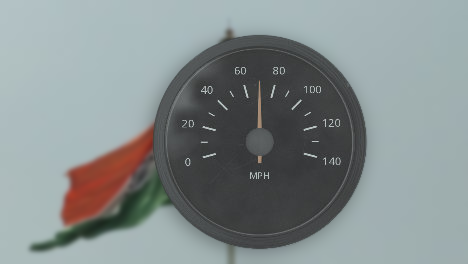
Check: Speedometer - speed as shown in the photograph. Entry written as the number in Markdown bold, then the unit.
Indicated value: **70** mph
